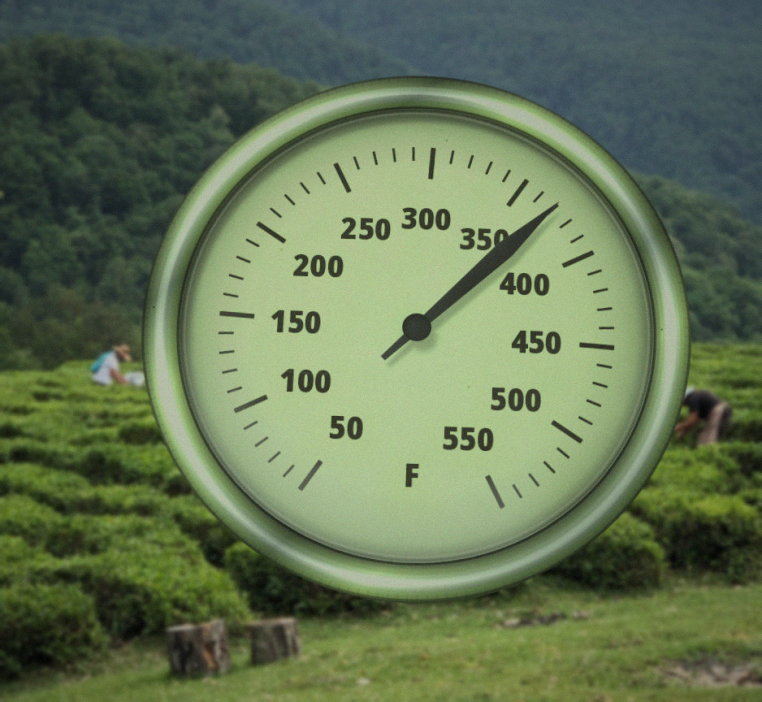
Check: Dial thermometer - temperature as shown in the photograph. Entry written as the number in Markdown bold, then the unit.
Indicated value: **370** °F
